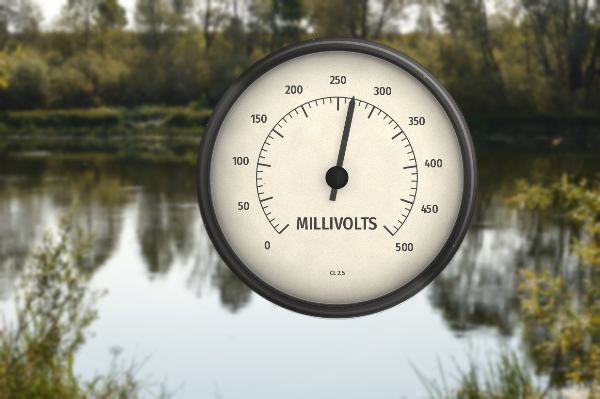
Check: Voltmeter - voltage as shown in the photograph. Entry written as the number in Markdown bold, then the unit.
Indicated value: **270** mV
